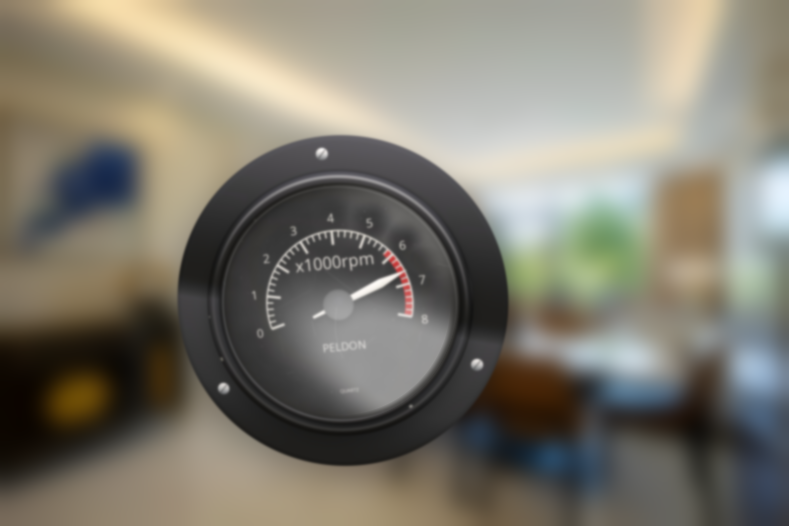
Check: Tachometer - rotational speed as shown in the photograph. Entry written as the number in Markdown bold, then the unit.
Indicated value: **6600** rpm
